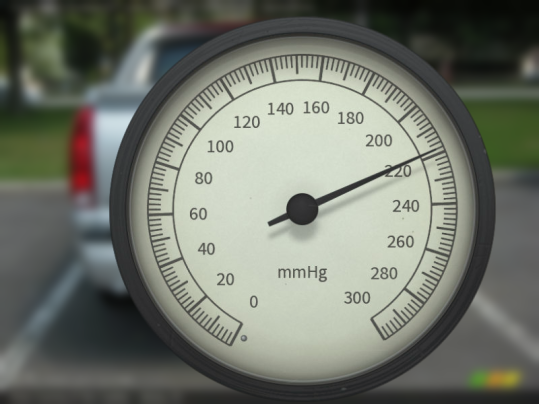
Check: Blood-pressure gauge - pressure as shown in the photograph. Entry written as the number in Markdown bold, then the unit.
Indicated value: **218** mmHg
